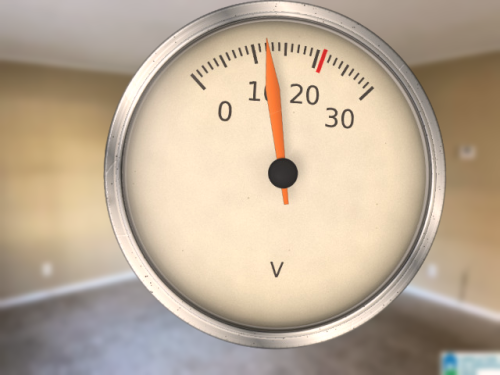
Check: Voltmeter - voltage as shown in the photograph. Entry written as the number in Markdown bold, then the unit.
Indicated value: **12** V
